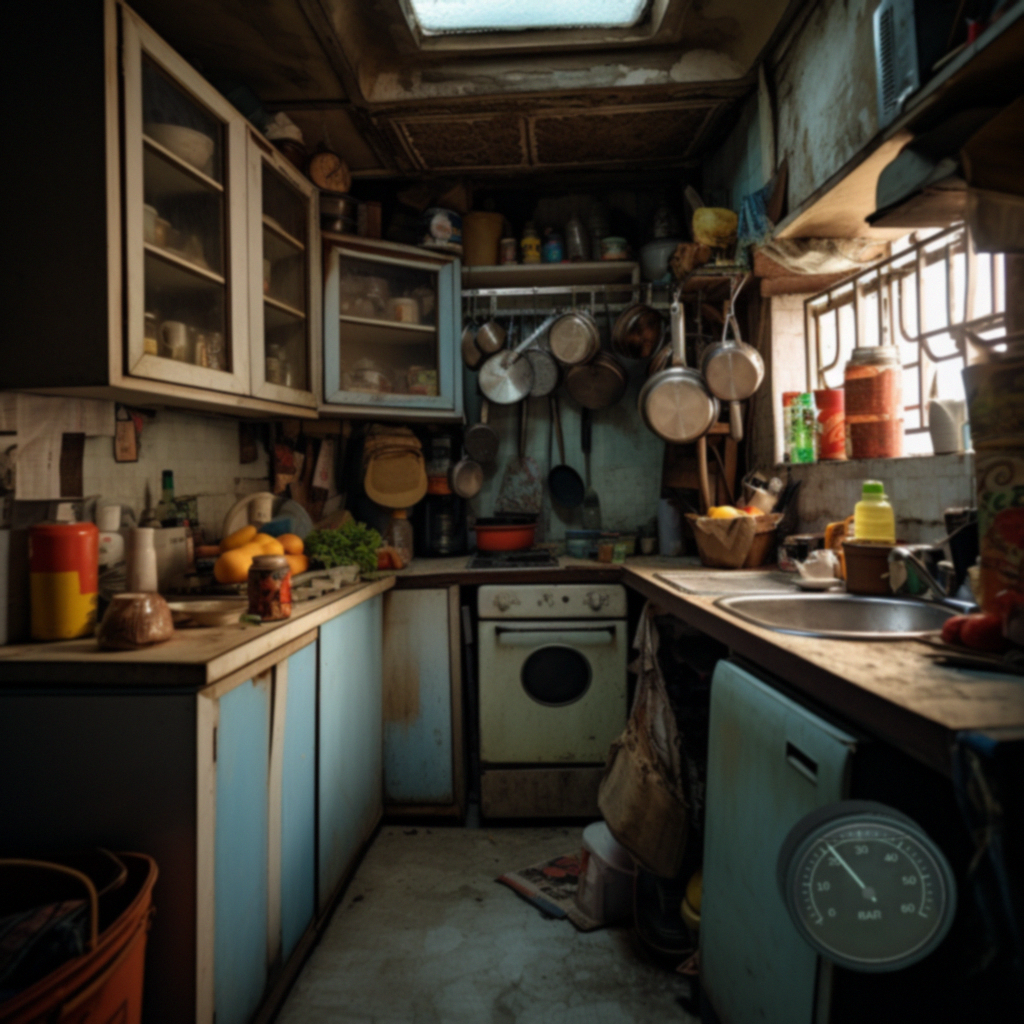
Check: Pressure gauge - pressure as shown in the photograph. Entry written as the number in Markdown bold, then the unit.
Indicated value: **22** bar
